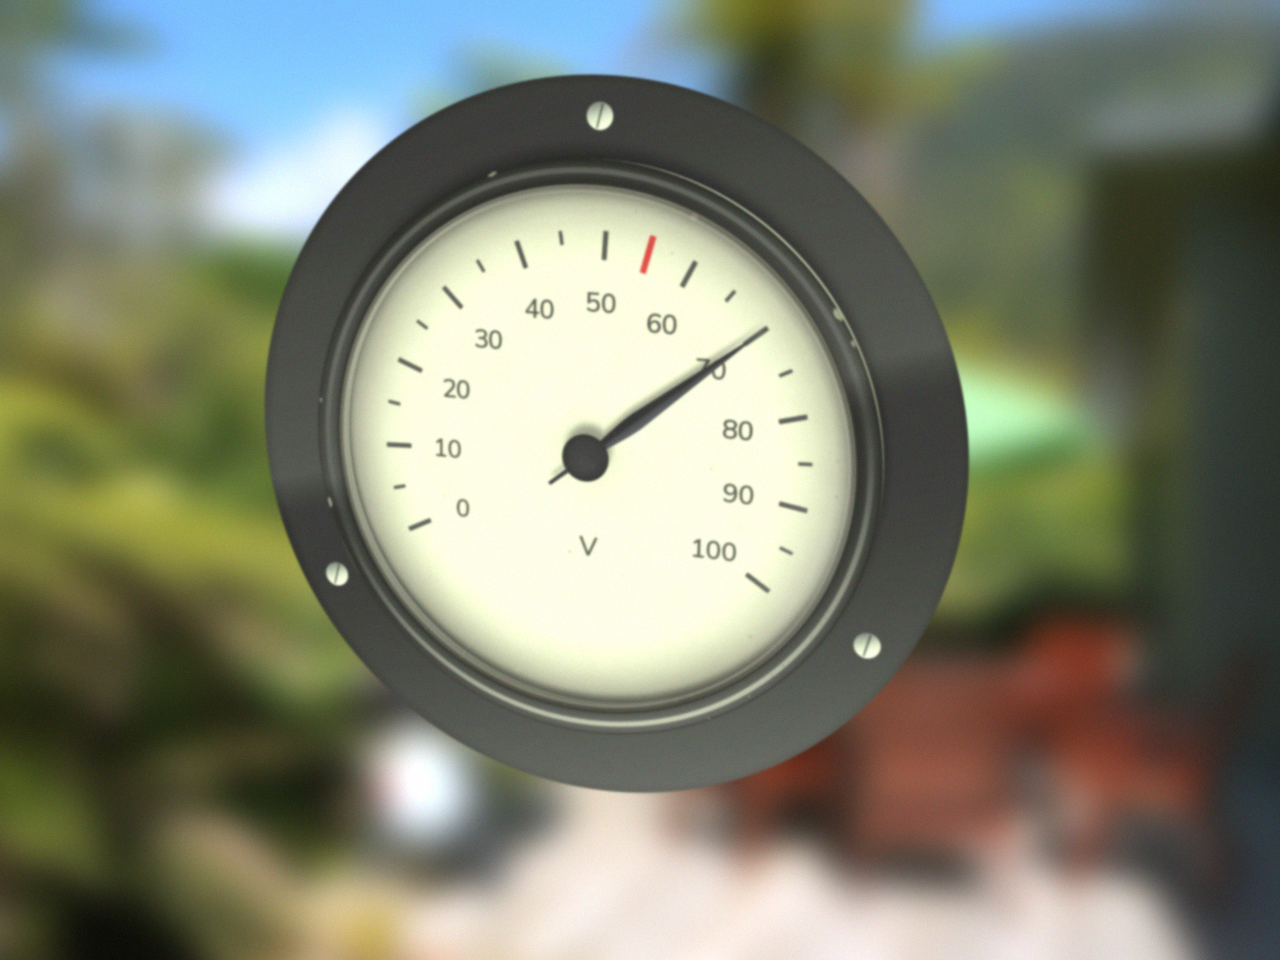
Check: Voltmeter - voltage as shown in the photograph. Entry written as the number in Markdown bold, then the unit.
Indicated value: **70** V
